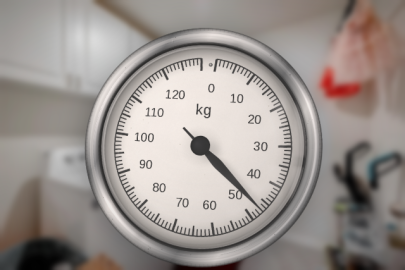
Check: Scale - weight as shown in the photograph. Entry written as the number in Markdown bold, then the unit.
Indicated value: **47** kg
